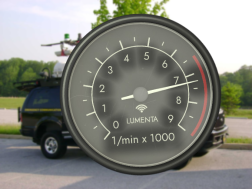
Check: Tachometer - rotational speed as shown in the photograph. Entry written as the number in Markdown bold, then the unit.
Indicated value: **7250** rpm
